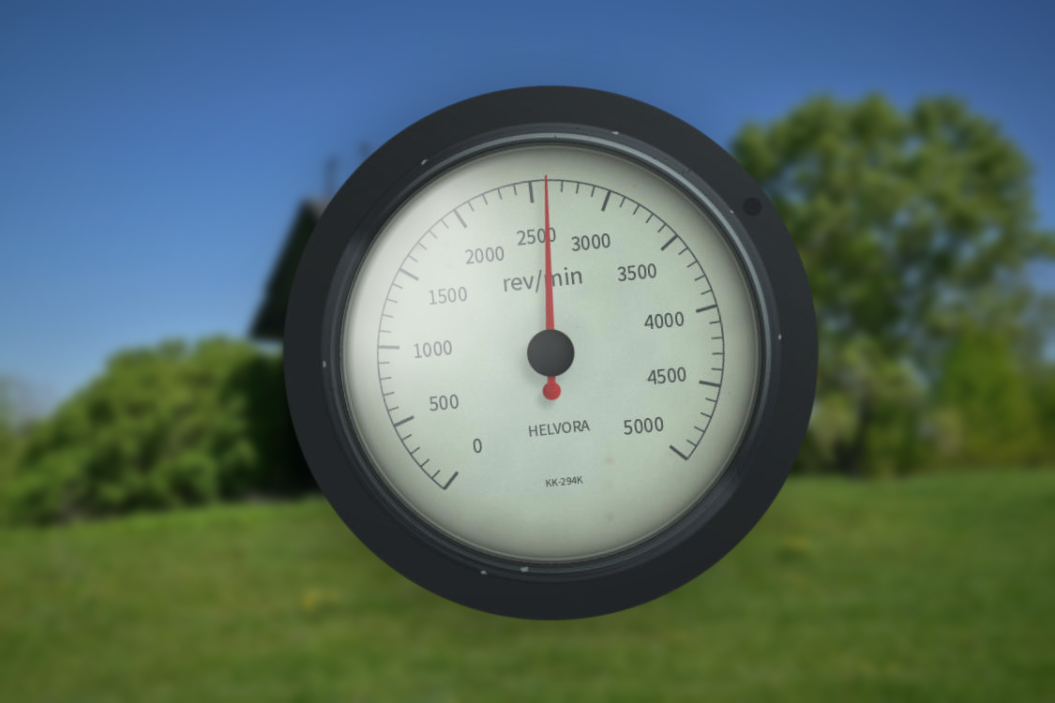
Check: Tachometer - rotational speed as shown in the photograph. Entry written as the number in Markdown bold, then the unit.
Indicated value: **2600** rpm
